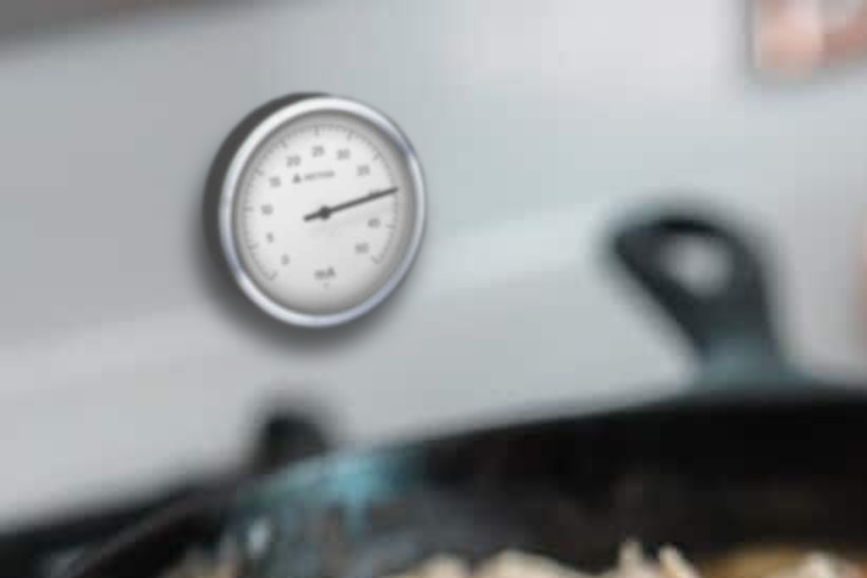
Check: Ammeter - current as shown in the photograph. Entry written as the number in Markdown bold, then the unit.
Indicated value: **40** mA
